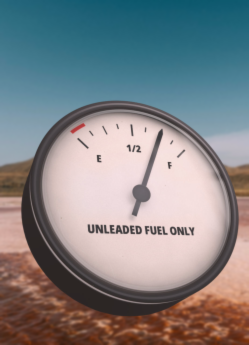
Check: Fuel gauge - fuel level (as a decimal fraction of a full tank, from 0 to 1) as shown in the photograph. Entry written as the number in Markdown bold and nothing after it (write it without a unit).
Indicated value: **0.75**
